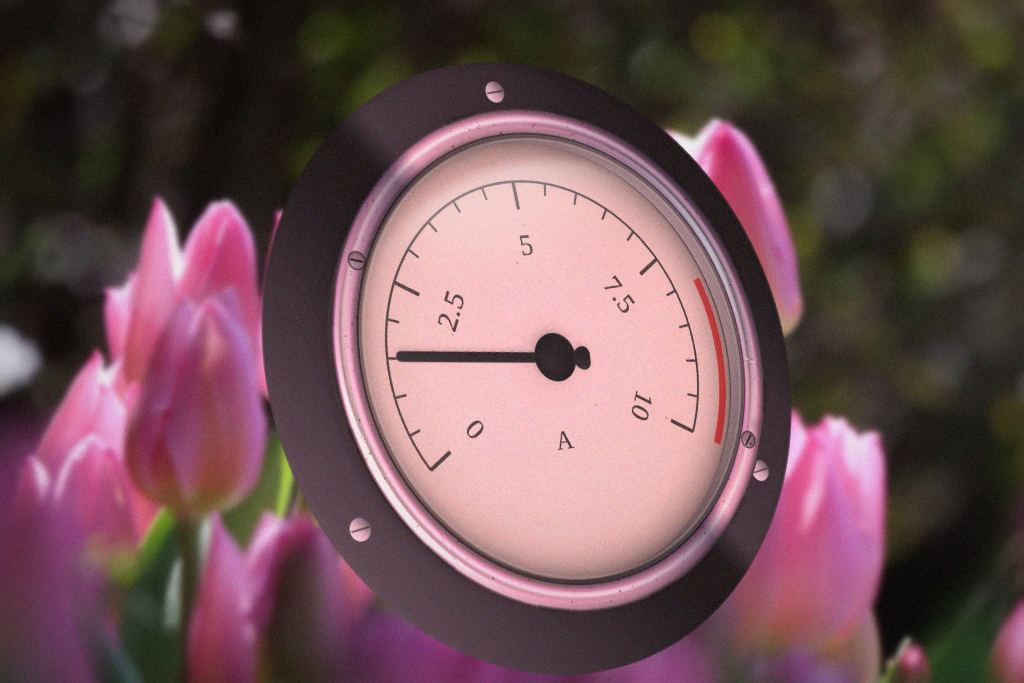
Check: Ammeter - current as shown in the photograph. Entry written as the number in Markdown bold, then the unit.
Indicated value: **1.5** A
